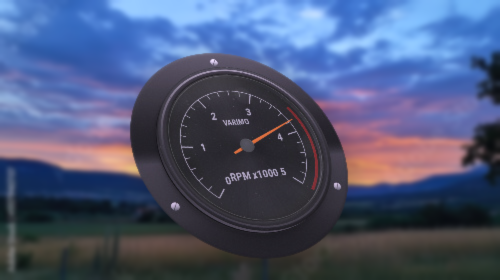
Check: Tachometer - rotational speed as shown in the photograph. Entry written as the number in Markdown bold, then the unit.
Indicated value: **3800** rpm
